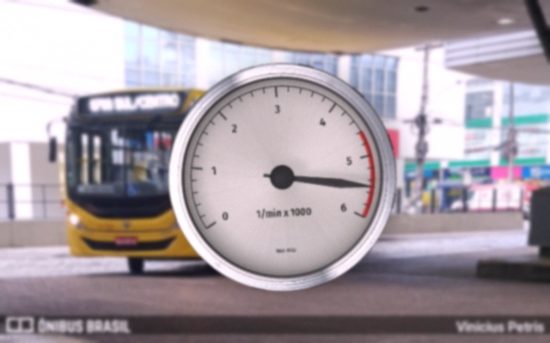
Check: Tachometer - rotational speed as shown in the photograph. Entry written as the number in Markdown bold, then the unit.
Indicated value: **5500** rpm
